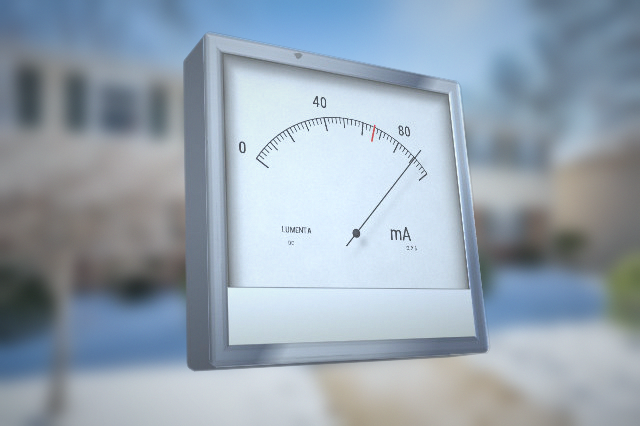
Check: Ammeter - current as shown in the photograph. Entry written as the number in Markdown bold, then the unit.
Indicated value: **90** mA
